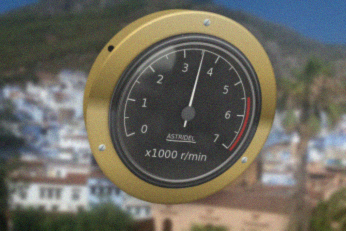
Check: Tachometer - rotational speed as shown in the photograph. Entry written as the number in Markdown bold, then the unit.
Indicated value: **3500** rpm
